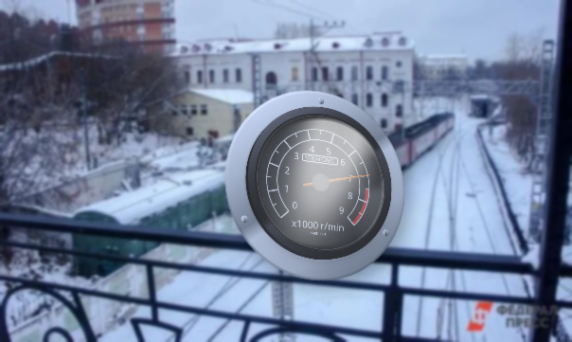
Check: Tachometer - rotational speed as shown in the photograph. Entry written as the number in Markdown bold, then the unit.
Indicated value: **7000** rpm
